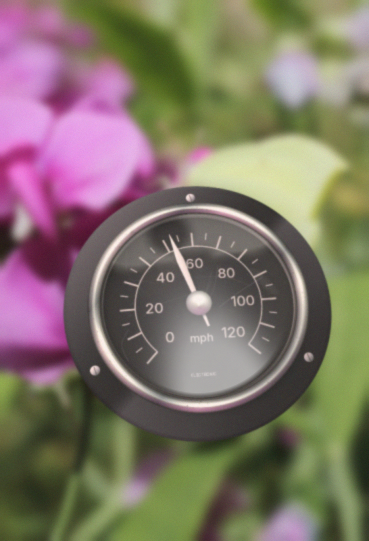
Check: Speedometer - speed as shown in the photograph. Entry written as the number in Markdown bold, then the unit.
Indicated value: **52.5** mph
